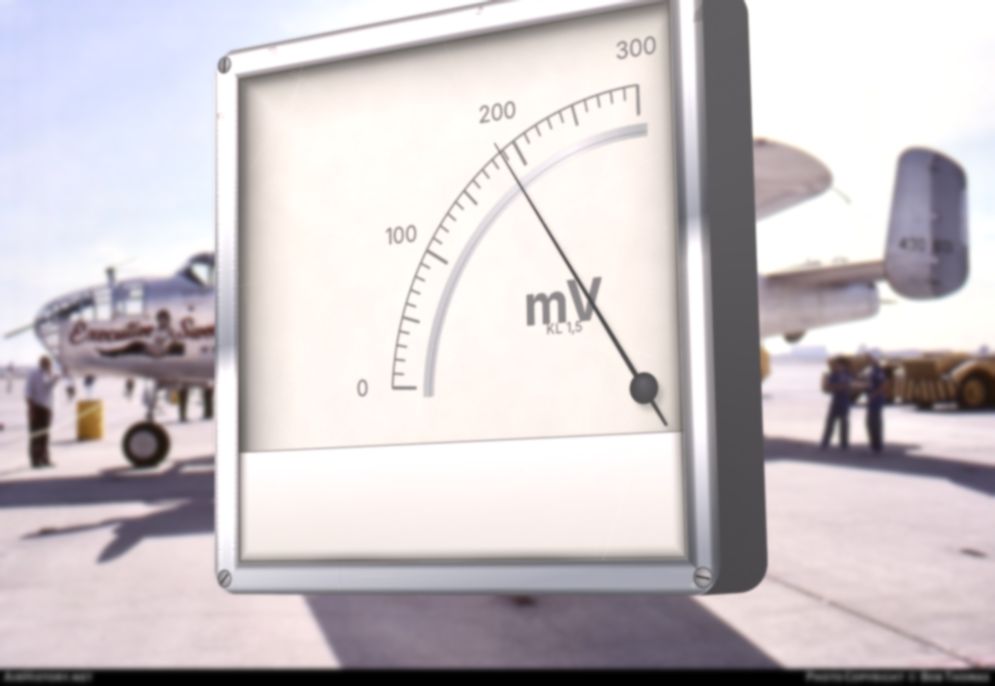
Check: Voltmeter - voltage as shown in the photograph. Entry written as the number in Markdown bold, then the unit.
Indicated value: **190** mV
